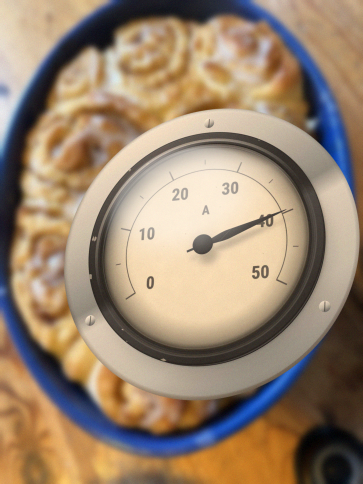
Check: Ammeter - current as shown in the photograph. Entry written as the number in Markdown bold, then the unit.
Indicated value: **40** A
